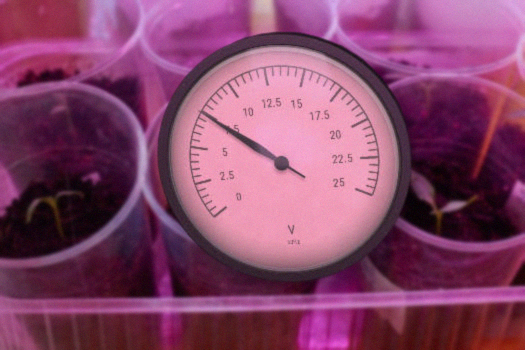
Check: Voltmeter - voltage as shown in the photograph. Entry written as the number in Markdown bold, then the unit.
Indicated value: **7.5** V
